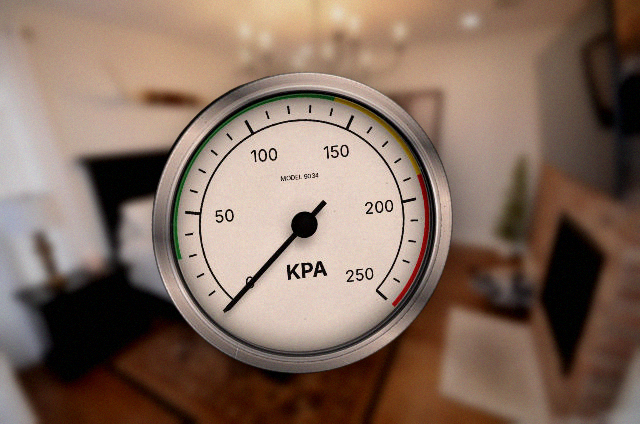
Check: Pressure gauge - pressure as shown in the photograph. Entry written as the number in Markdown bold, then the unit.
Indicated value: **0** kPa
